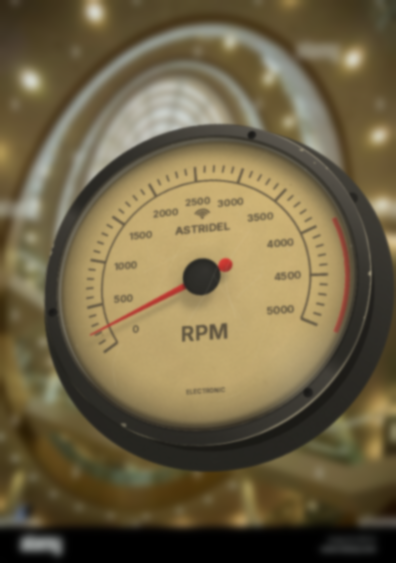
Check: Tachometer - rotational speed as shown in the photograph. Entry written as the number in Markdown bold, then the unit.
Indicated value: **200** rpm
